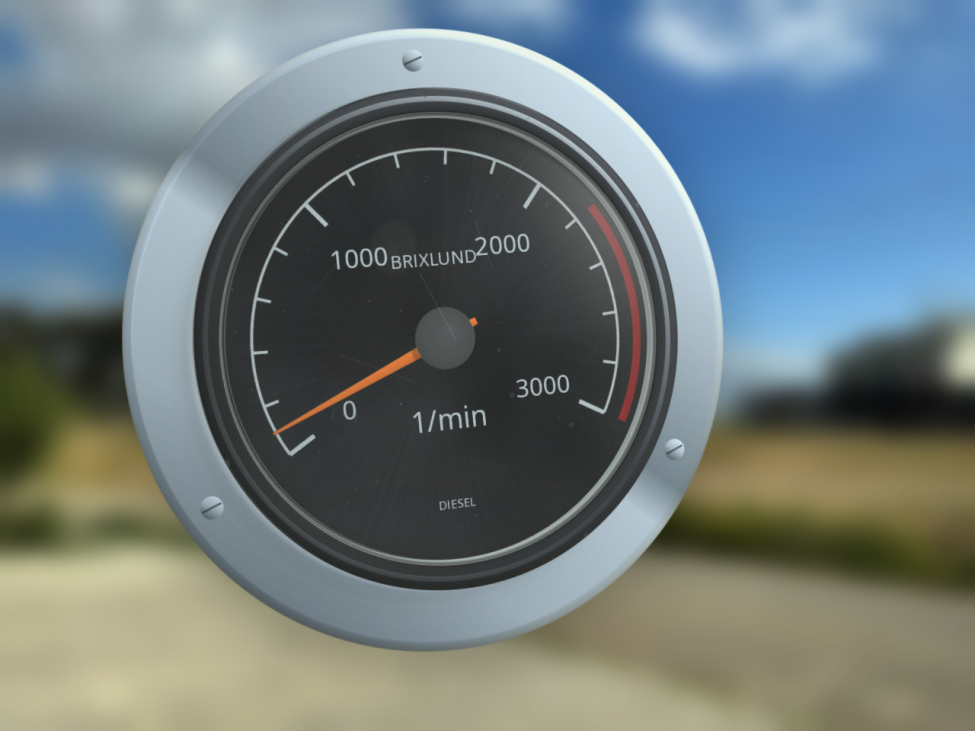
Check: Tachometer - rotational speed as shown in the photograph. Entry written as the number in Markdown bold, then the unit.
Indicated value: **100** rpm
